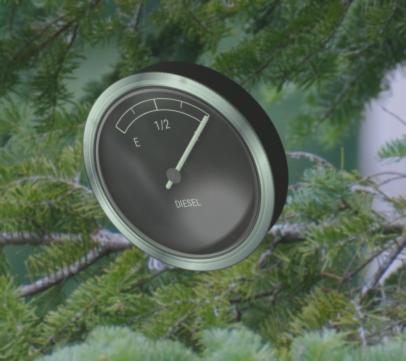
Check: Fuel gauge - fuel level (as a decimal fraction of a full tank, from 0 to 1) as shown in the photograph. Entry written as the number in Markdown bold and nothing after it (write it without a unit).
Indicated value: **1**
